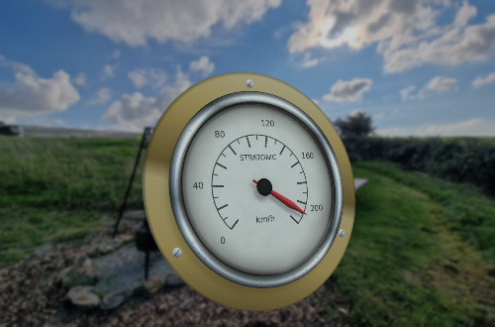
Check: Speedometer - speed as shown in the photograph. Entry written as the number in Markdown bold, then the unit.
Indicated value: **210** km/h
